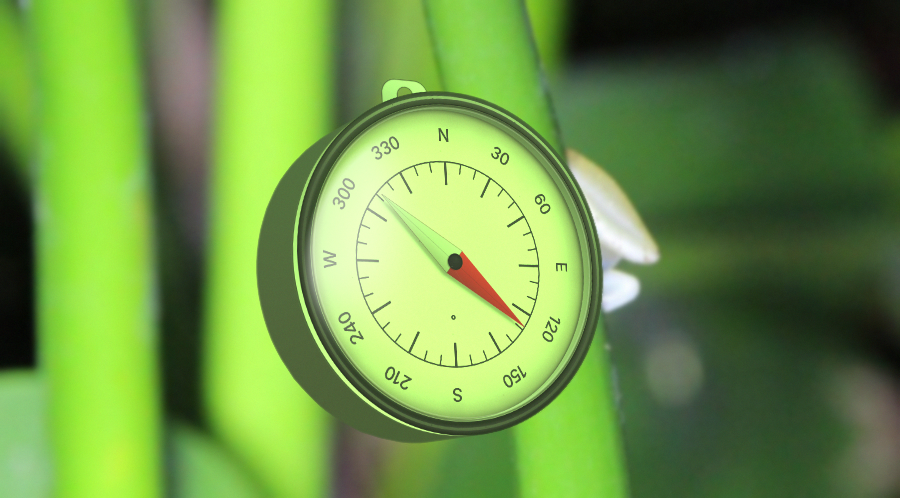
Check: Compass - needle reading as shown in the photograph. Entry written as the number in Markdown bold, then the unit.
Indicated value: **130** °
